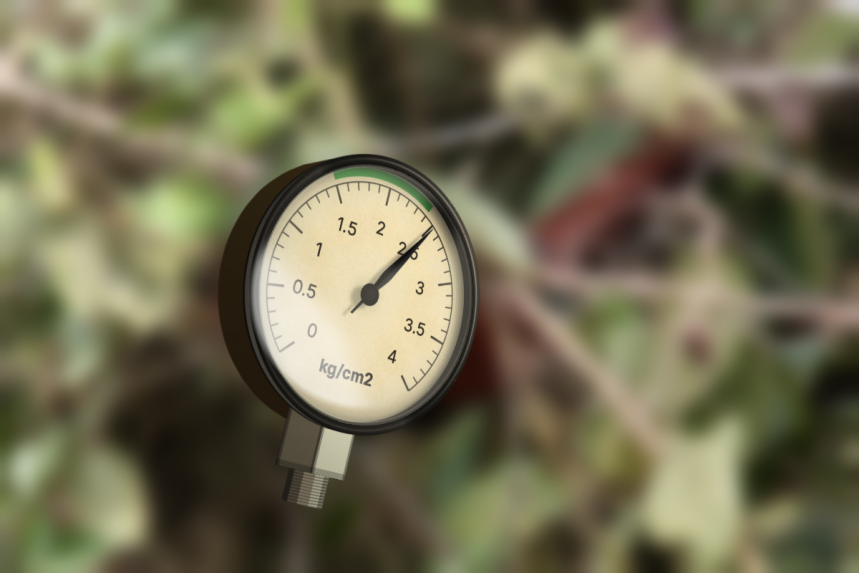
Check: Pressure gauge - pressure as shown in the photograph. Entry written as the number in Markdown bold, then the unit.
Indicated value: **2.5** kg/cm²
